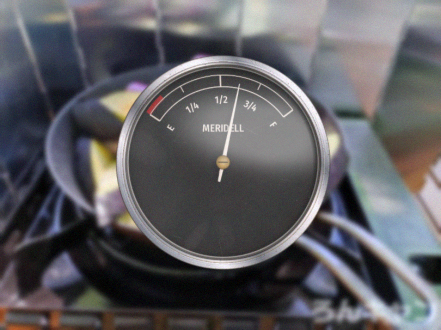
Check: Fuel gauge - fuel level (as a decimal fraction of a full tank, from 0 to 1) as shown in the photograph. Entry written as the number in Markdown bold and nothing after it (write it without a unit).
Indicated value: **0.625**
